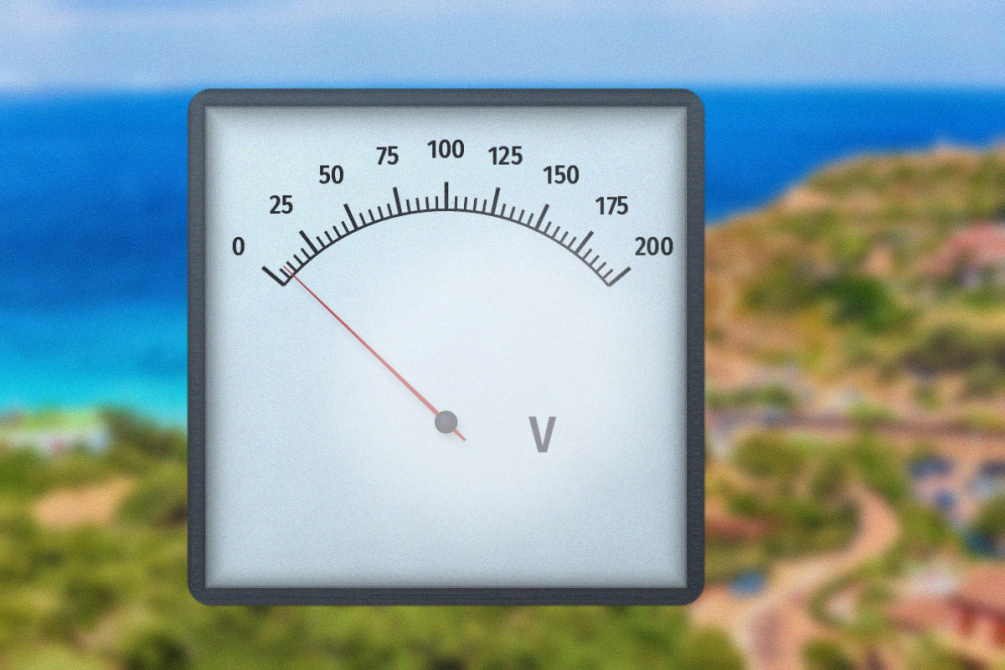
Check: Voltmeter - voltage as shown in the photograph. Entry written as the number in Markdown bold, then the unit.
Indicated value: **7.5** V
